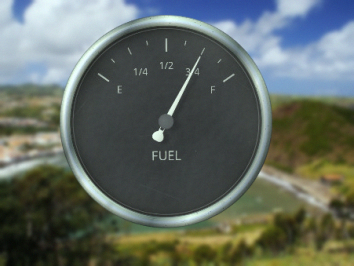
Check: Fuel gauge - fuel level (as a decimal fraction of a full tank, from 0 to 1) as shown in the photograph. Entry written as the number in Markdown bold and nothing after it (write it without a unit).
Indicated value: **0.75**
